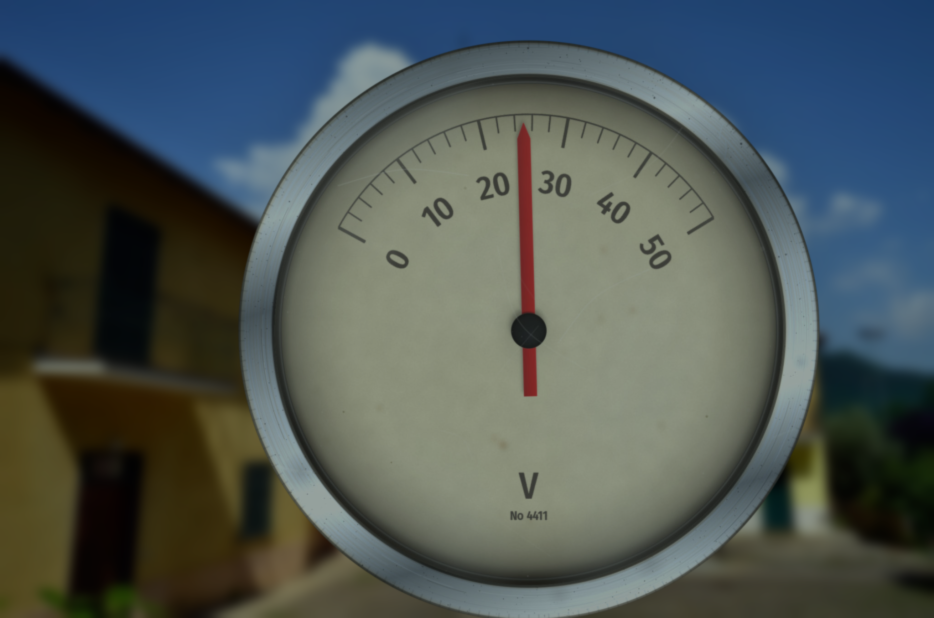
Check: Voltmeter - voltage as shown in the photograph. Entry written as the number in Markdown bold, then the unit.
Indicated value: **25** V
